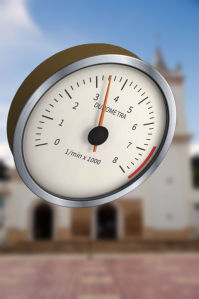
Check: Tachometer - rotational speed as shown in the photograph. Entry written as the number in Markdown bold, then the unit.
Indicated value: **3400** rpm
